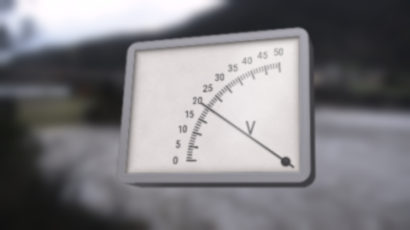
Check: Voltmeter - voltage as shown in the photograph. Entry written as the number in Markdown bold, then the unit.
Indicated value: **20** V
